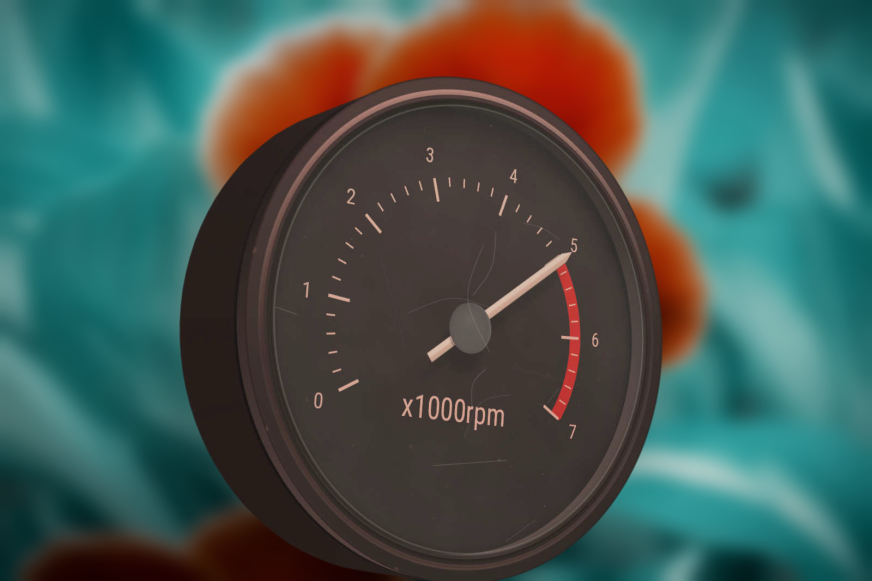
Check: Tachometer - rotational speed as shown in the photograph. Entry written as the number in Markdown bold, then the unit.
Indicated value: **5000** rpm
